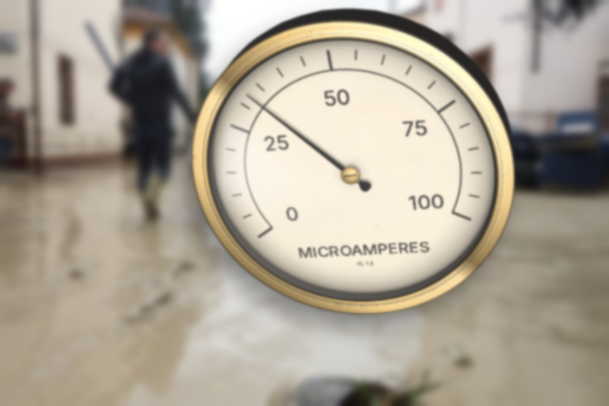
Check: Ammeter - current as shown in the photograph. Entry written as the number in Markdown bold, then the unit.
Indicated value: **32.5** µA
